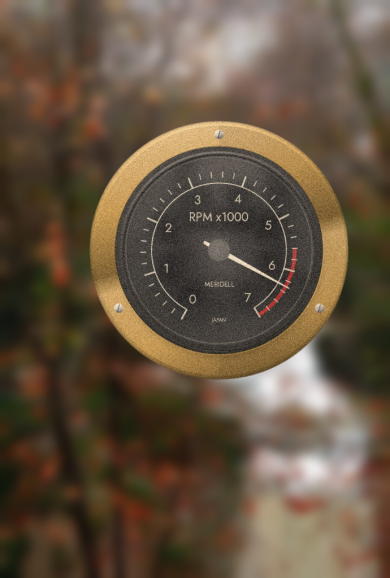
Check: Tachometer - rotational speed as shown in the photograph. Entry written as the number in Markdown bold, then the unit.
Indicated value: **6300** rpm
